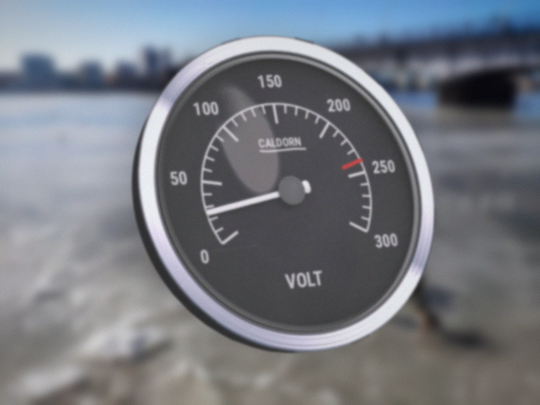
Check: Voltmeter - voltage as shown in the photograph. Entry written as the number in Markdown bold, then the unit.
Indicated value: **25** V
